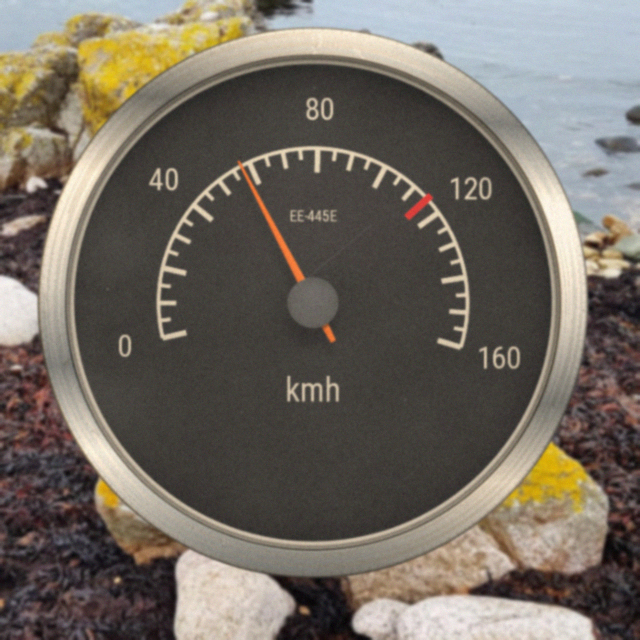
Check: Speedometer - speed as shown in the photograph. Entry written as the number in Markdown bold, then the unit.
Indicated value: **57.5** km/h
